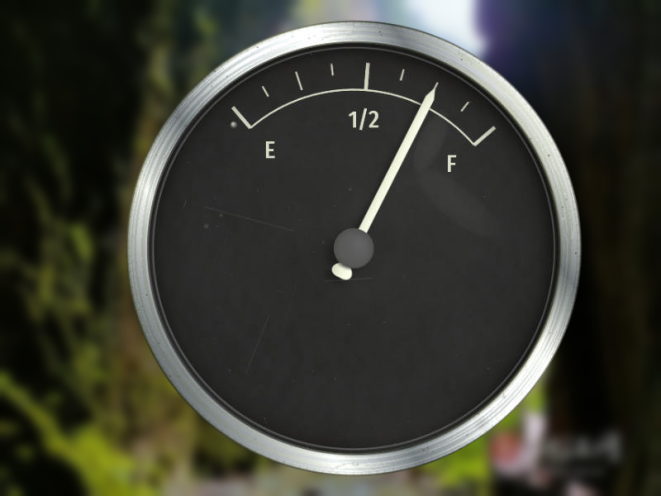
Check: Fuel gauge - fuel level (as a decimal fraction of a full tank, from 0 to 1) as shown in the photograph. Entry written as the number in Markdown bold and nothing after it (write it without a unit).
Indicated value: **0.75**
